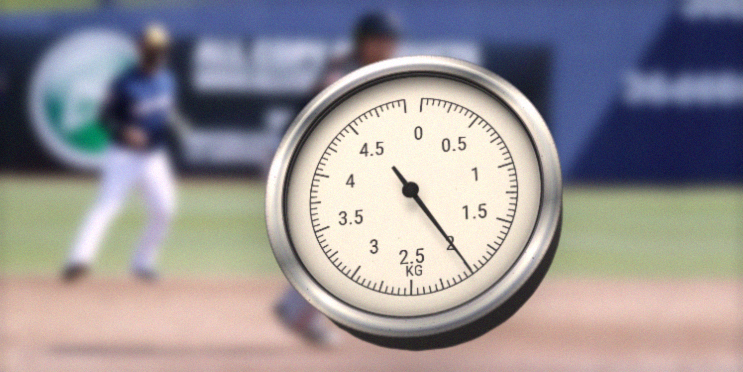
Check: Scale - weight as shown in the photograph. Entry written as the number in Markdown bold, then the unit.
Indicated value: **2** kg
